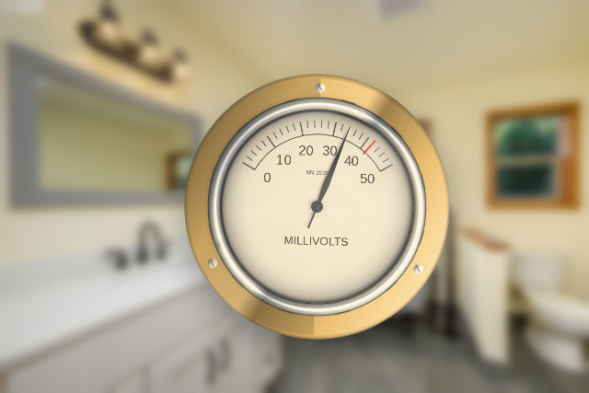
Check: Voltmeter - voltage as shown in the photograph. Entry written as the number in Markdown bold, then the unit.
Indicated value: **34** mV
